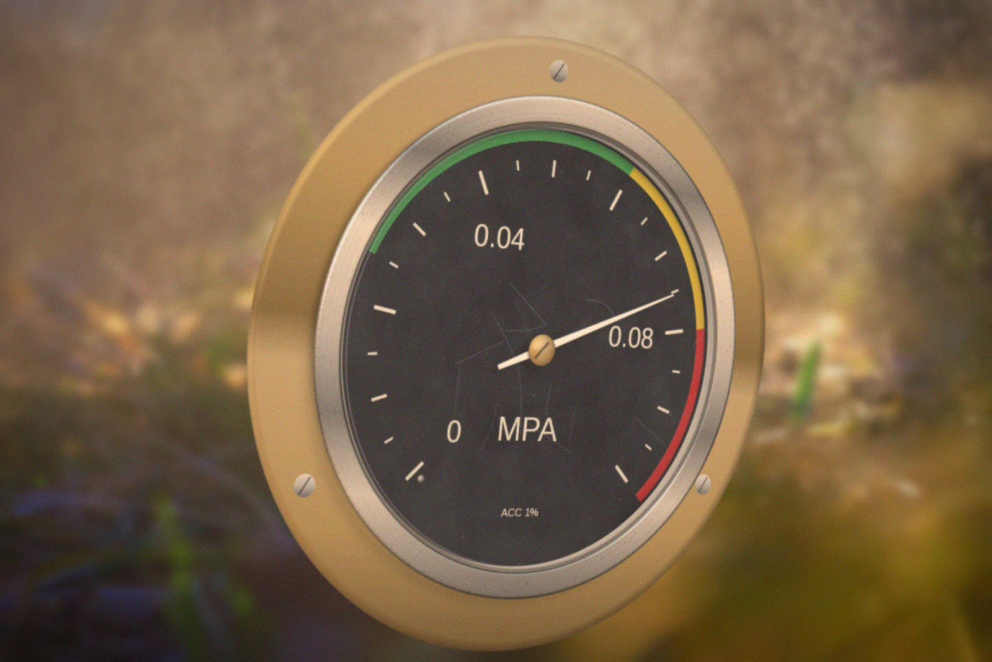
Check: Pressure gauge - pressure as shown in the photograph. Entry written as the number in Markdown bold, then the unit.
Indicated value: **0.075** MPa
